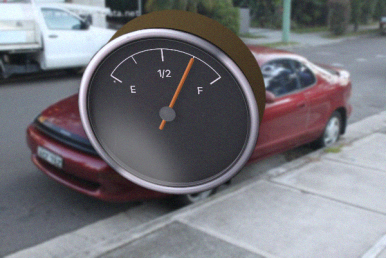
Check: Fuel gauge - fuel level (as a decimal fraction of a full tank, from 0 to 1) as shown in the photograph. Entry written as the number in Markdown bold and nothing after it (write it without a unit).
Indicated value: **0.75**
